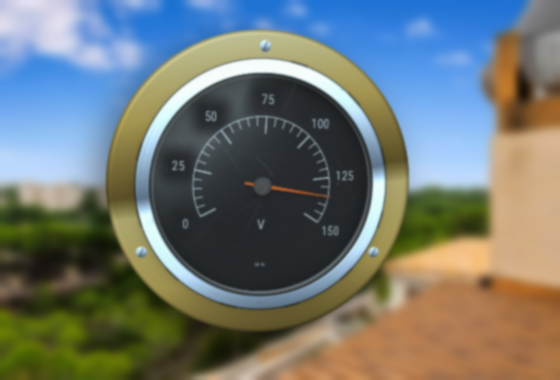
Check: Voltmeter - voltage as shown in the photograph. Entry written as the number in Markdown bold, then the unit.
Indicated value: **135** V
